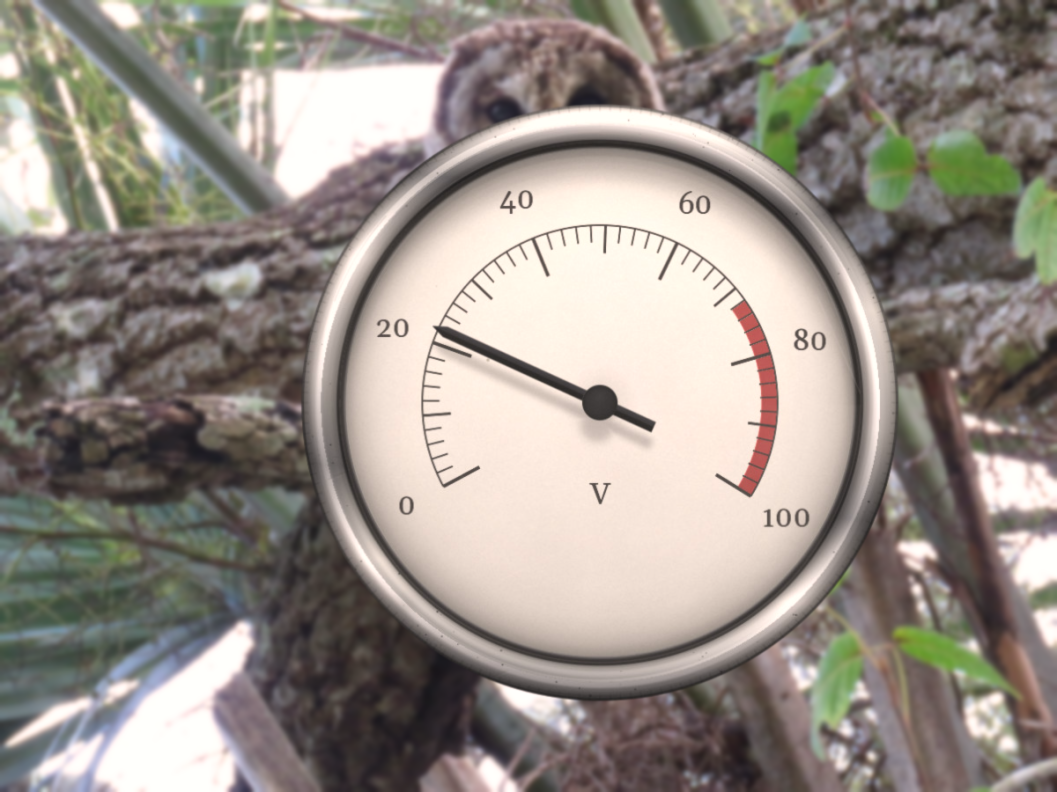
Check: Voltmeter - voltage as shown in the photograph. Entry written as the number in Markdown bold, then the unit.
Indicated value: **22** V
